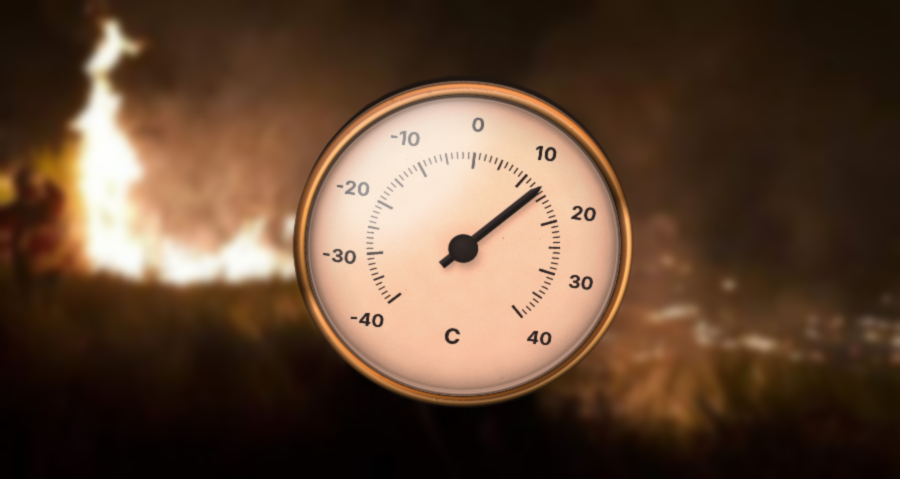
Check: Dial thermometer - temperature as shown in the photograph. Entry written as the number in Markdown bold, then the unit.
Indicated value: **13** °C
